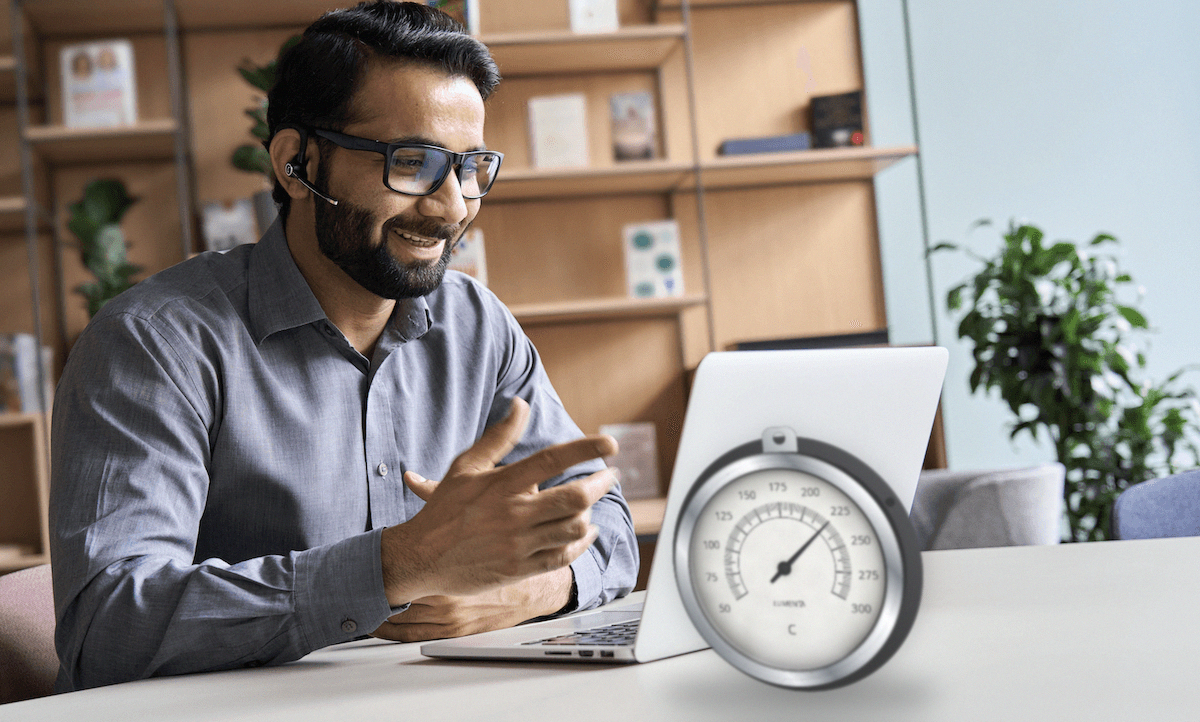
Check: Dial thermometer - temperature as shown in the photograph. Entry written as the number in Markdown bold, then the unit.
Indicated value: **225** °C
